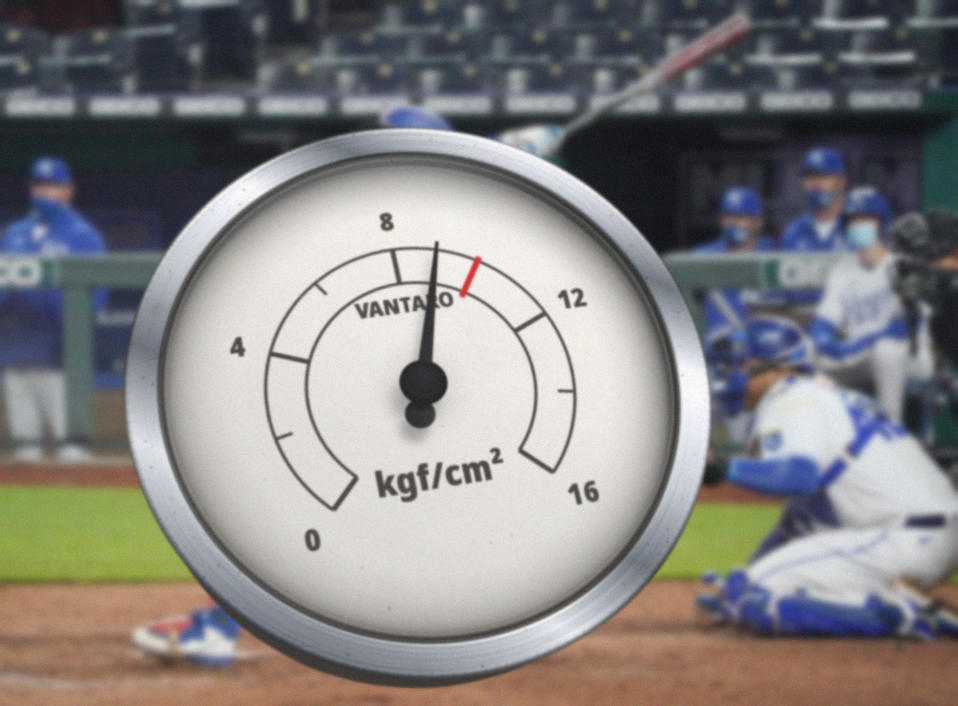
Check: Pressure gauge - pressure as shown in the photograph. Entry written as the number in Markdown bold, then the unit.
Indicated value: **9** kg/cm²
